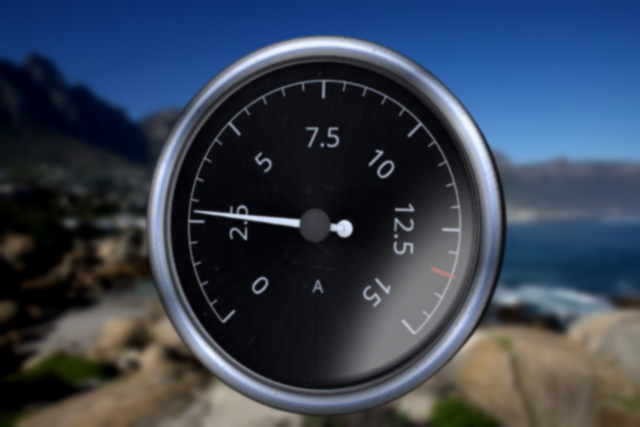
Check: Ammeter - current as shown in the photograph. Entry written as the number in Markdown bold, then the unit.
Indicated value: **2.75** A
